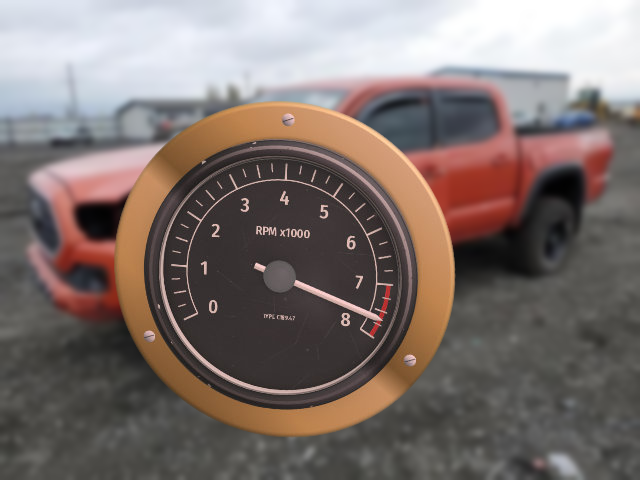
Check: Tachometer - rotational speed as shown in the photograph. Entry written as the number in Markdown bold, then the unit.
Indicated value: **7625** rpm
